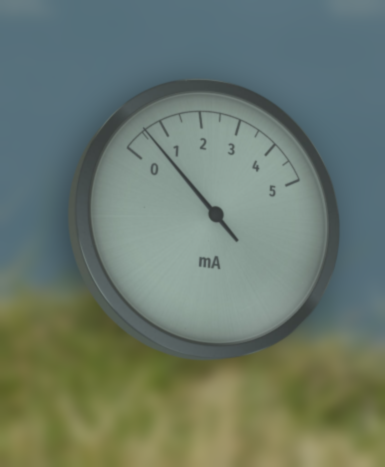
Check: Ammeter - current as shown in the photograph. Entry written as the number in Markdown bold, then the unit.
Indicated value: **0.5** mA
